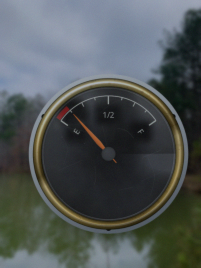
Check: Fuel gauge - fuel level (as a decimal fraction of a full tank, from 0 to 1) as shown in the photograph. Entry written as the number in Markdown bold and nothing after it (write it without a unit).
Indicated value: **0.125**
